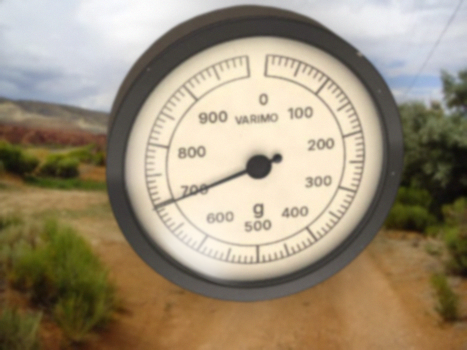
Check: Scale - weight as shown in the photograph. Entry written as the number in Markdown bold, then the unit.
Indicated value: **700** g
